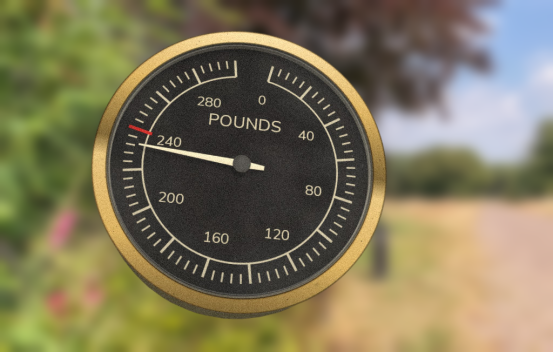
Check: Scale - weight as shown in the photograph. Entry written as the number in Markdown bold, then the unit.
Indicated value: **232** lb
